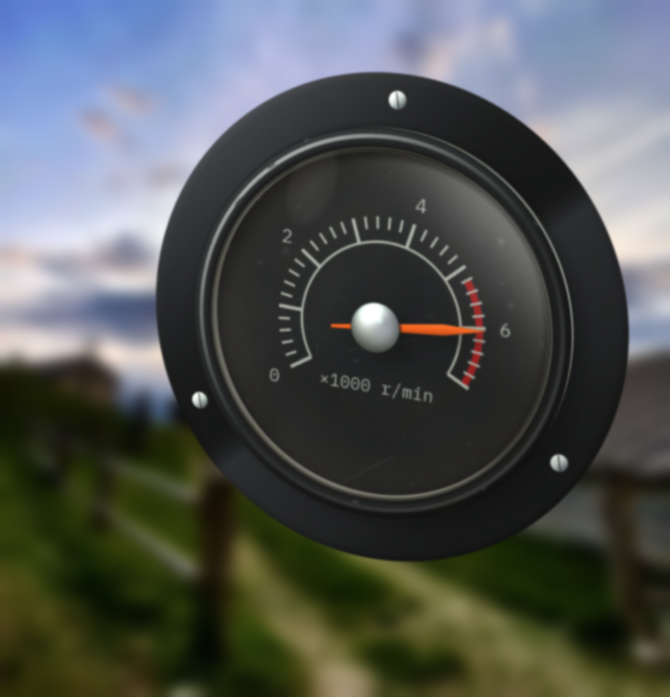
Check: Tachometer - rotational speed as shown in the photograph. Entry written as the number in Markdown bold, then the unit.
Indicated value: **6000** rpm
